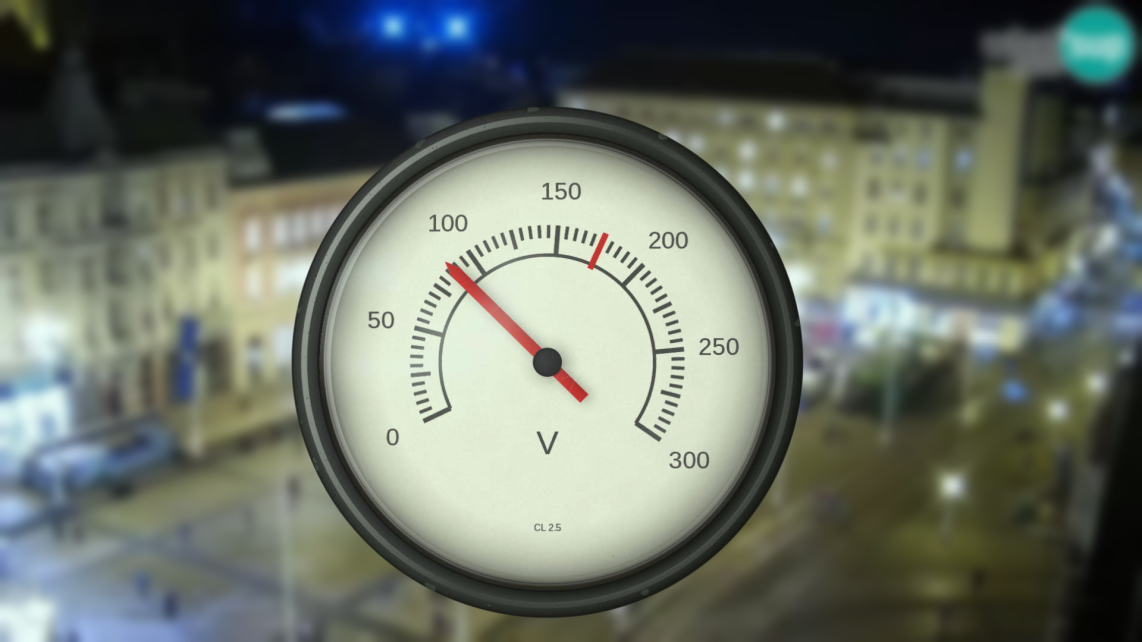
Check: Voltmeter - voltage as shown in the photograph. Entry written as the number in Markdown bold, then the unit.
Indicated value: **87.5** V
